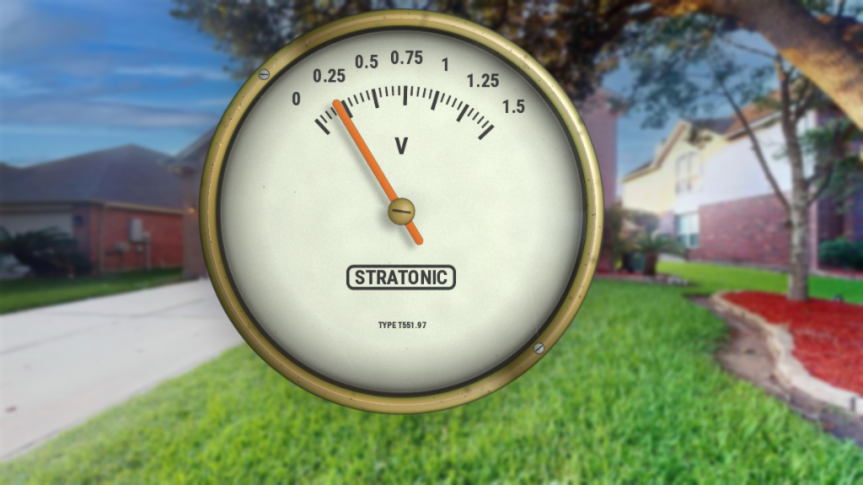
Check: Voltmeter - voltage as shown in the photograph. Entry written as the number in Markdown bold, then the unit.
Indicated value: **0.2** V
